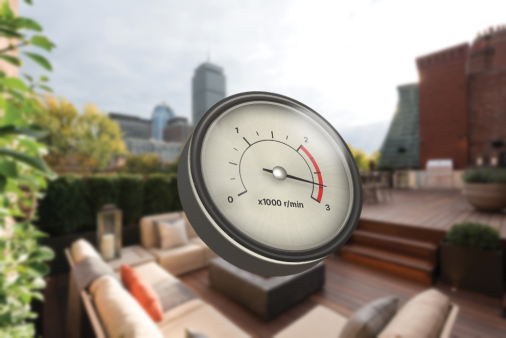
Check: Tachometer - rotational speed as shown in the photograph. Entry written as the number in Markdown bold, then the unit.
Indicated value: **2750** rpm
